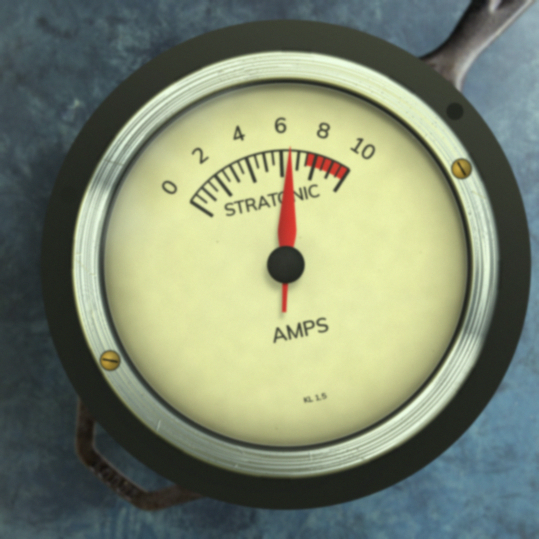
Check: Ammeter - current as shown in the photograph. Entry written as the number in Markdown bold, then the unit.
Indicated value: **6.5** A
